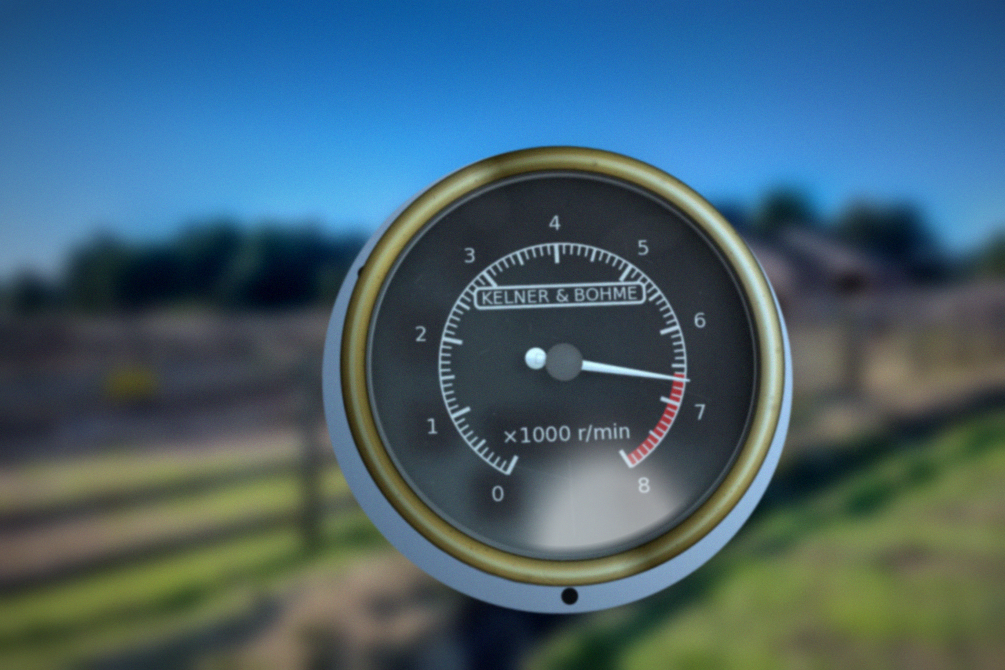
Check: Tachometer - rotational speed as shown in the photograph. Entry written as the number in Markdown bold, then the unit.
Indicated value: **6700** rpm
